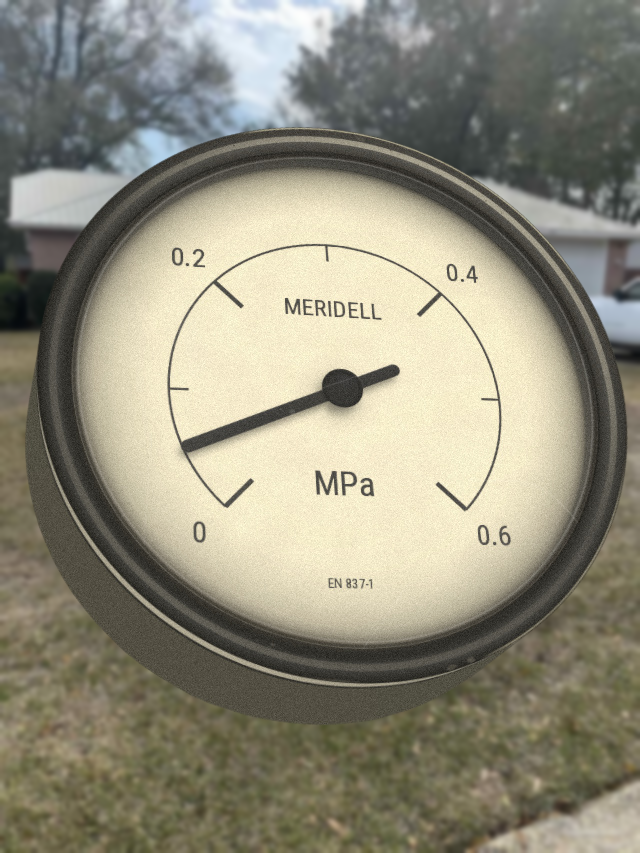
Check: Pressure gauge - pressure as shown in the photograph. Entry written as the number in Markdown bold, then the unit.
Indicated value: **0.05** MPa
